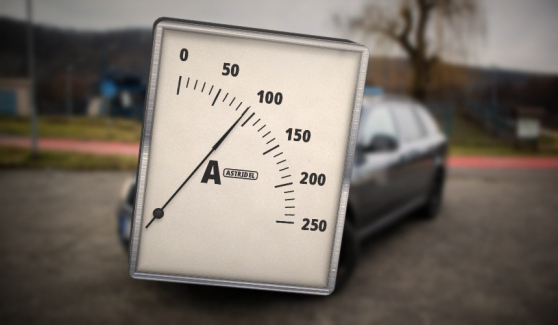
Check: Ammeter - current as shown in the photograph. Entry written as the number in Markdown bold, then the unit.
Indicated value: **90** A
